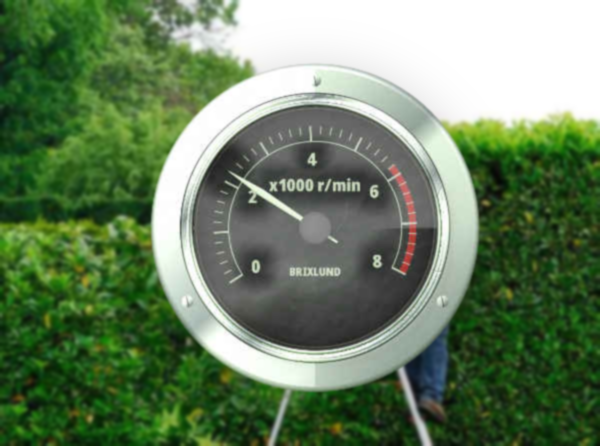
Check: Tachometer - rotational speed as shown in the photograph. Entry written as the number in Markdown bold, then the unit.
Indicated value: **2200** rpm
